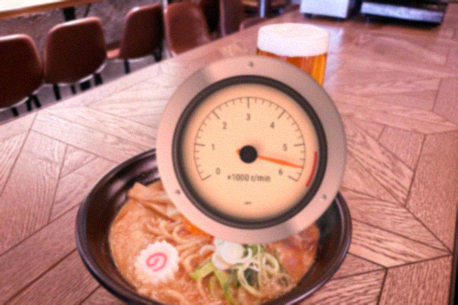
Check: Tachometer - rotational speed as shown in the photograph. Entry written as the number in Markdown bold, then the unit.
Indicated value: **5600** rpm
